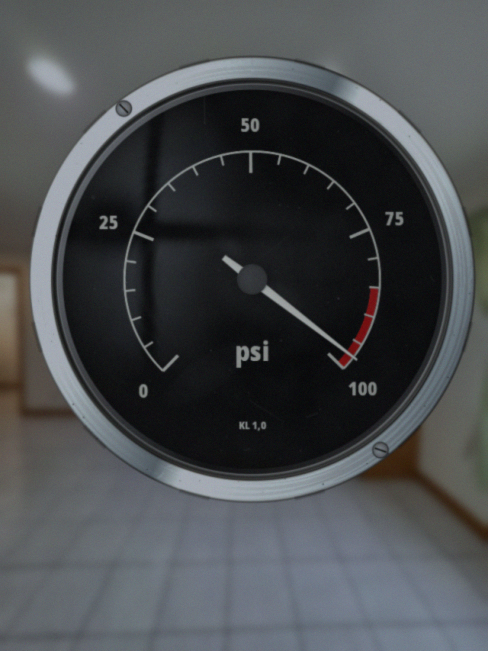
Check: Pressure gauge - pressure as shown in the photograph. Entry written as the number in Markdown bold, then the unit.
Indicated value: **97.5** psi
